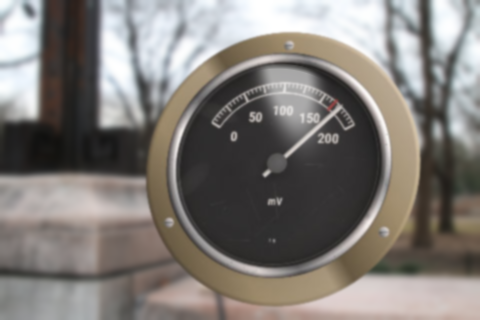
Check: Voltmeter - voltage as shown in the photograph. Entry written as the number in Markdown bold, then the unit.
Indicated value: **175** mV
